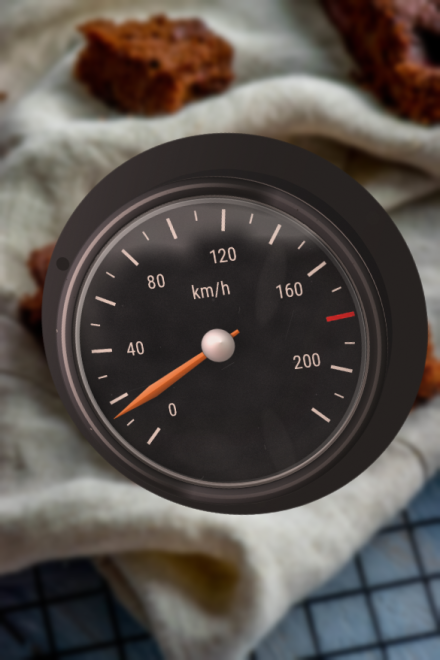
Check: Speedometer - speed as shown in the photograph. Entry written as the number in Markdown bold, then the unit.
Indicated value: **15** km/h
